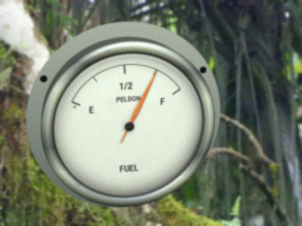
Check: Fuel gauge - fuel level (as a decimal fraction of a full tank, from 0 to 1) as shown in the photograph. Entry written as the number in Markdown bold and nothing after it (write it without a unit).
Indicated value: **0.75**
